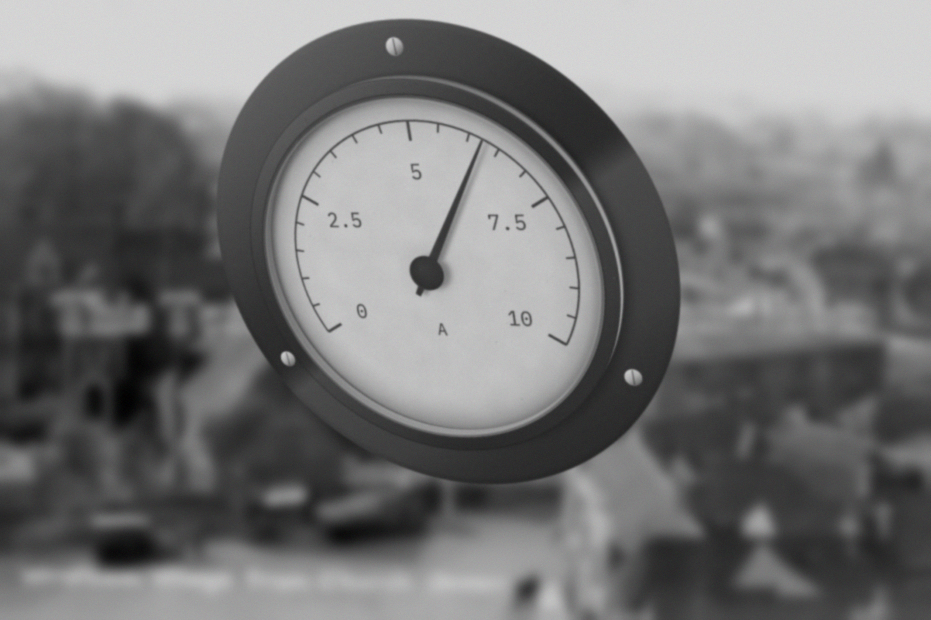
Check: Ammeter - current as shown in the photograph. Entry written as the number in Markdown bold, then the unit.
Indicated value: **6.25** A
